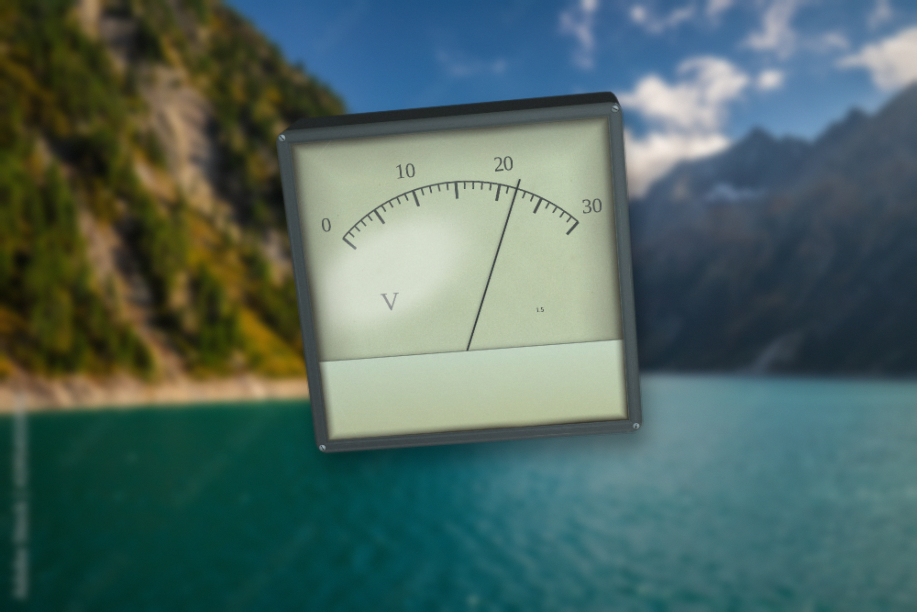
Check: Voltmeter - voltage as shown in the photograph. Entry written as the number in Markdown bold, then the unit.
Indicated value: **22** V
